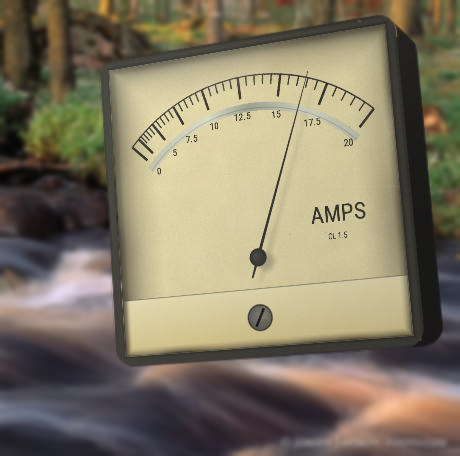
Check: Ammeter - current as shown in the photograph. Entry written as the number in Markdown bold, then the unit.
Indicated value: **16.5** A
